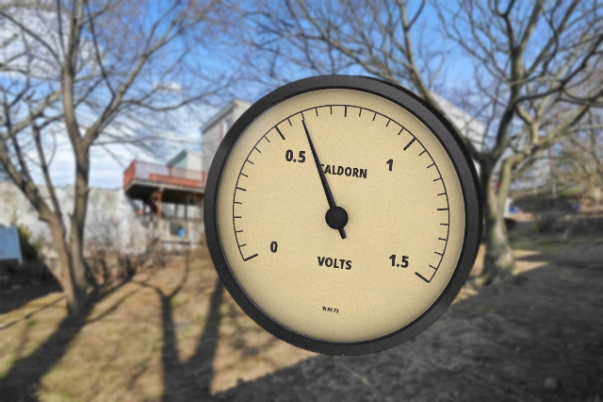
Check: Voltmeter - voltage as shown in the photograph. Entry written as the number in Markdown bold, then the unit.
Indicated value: **0.6** V
